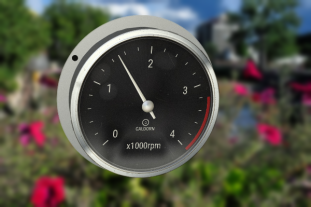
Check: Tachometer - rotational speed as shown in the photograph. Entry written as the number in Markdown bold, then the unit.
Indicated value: **1500** rpm
